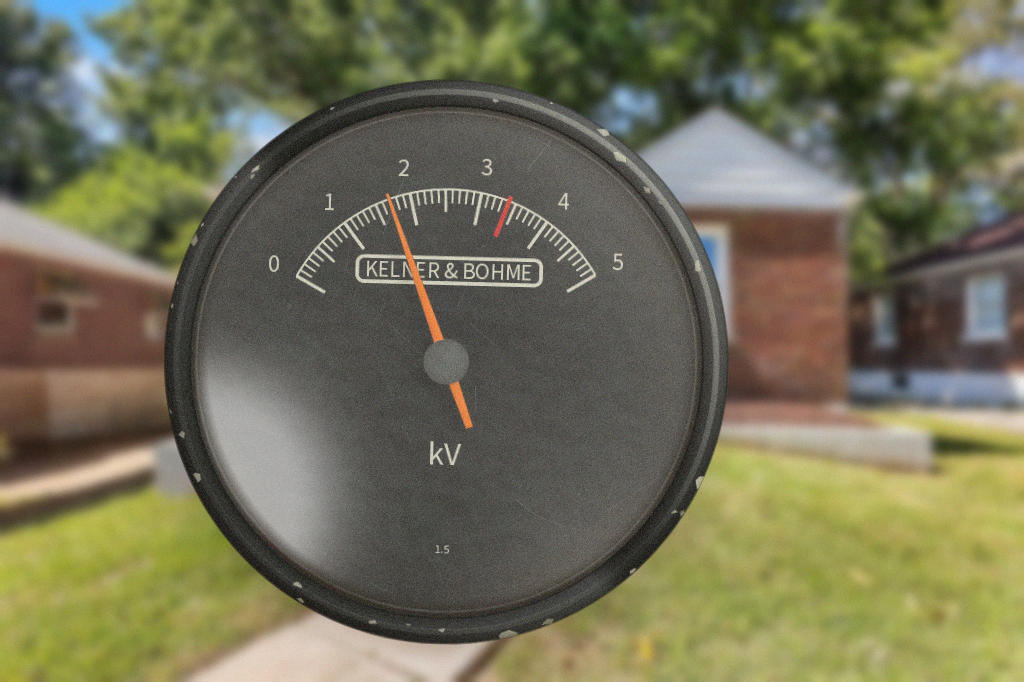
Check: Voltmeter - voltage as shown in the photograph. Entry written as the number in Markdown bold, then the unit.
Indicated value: **1.7** kV
